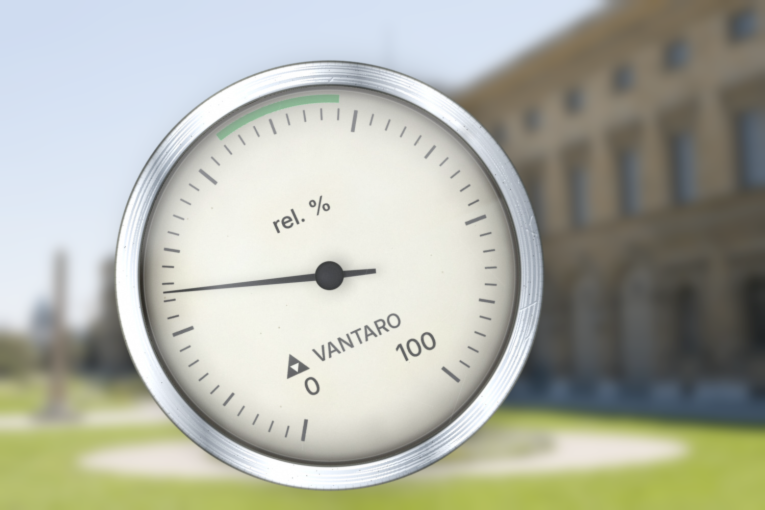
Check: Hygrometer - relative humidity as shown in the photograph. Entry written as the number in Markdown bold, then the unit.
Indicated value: **25** %
